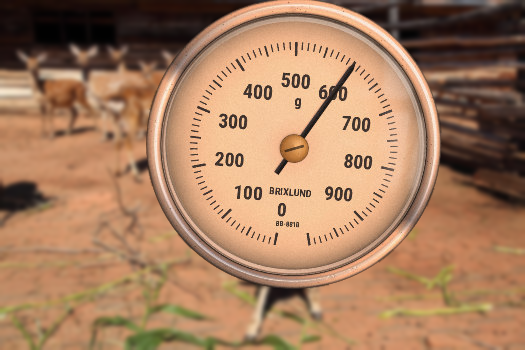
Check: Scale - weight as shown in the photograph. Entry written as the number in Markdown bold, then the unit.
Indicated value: **600** g
